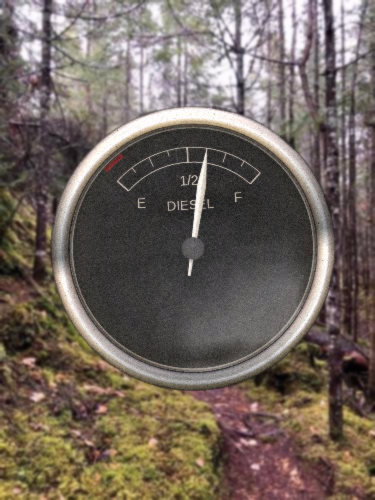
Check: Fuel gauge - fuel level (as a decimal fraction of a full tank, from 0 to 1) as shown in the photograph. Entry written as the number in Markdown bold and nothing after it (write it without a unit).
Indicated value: **0.625**
